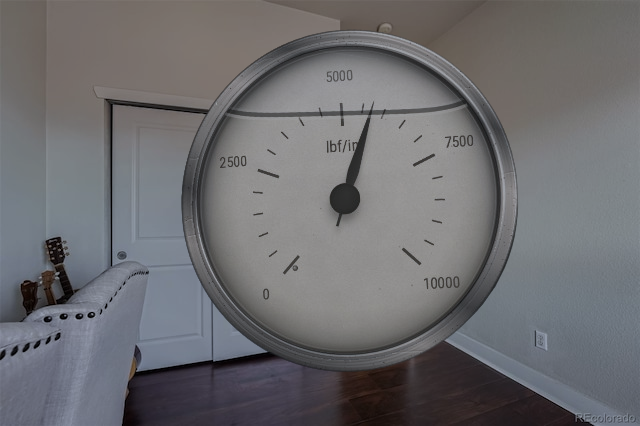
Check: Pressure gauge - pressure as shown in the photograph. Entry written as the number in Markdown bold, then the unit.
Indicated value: **5750** psi
